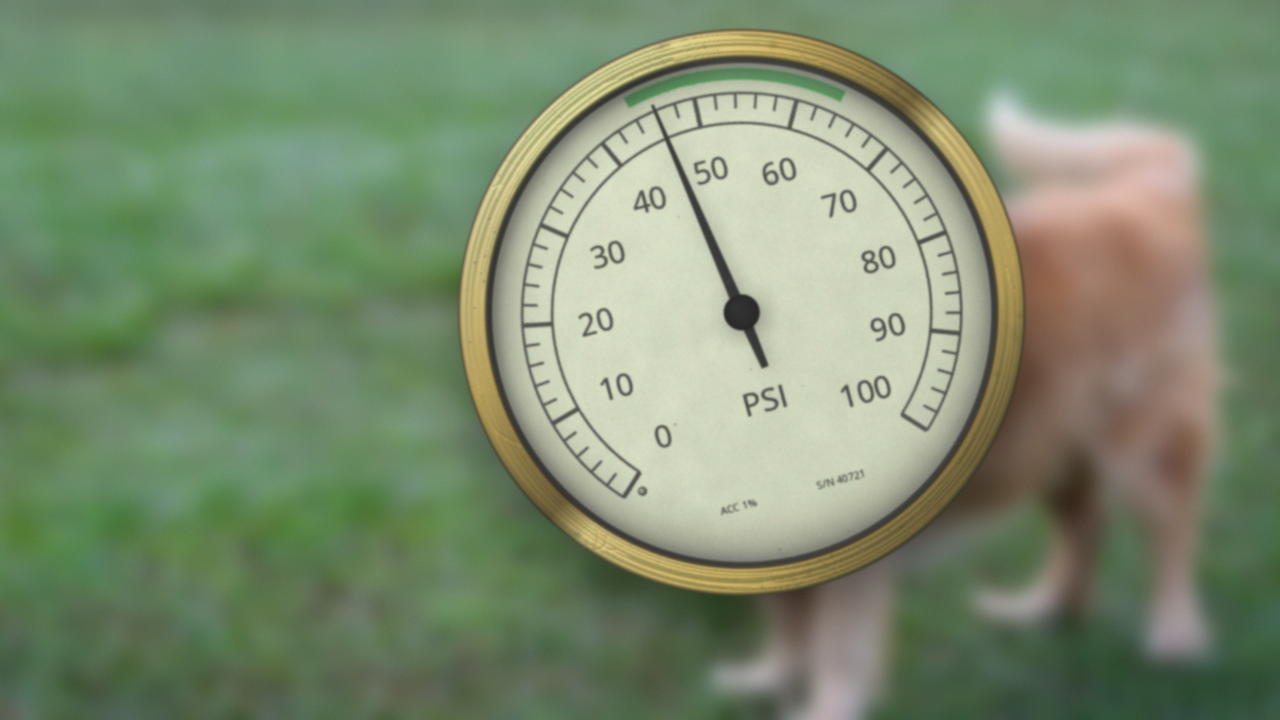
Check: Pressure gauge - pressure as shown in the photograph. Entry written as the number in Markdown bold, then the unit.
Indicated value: **46** psi
